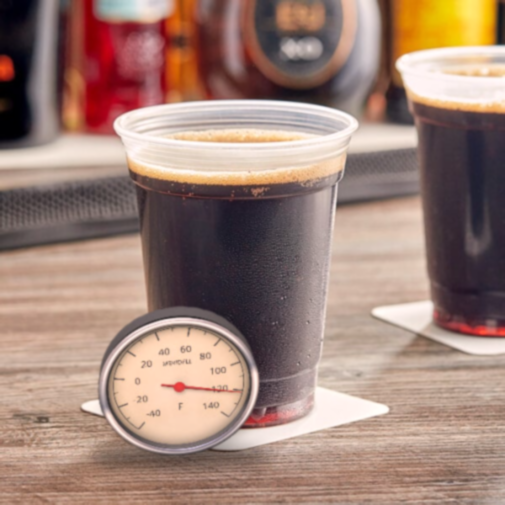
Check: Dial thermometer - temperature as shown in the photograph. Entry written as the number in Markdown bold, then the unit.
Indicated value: **120** °F
